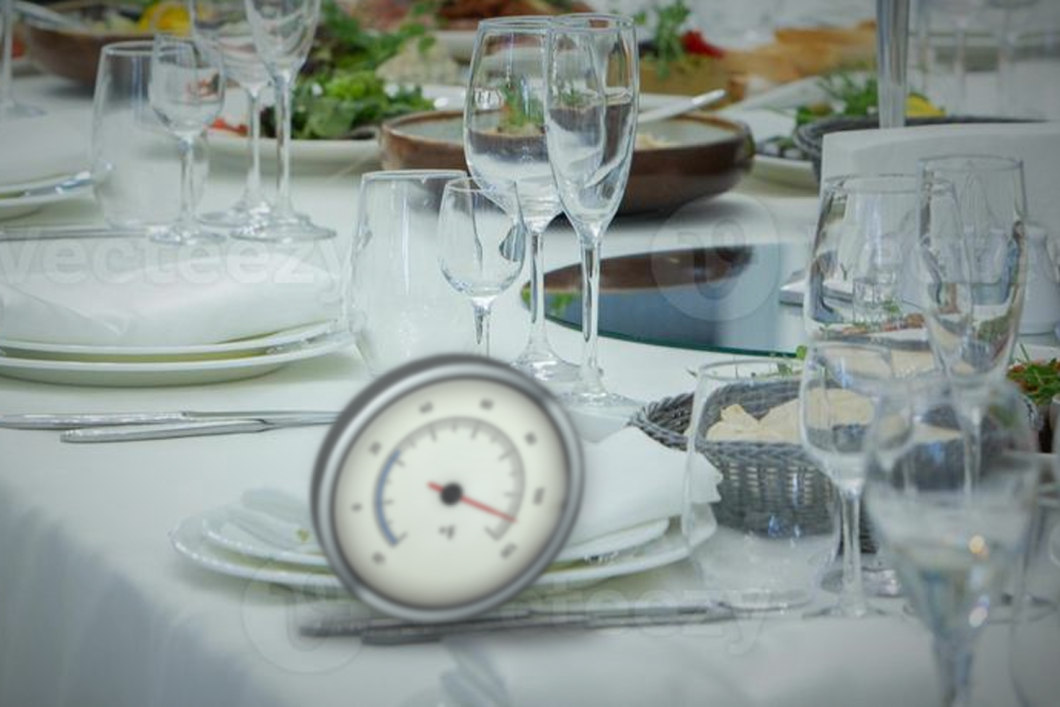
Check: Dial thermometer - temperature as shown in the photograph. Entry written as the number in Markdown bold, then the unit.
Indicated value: **110** °F
